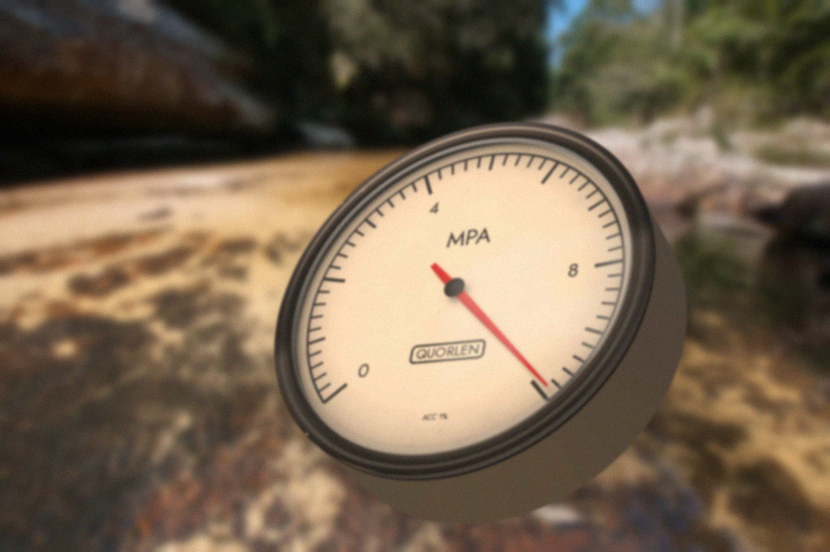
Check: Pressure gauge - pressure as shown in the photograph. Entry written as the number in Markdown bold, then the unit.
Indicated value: **9.9** MPa
